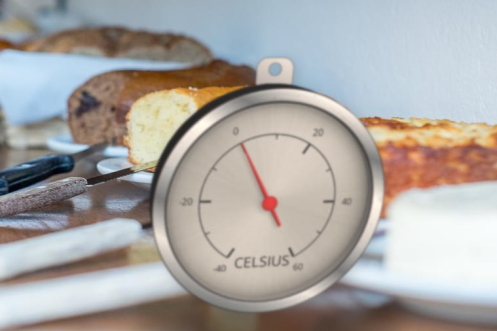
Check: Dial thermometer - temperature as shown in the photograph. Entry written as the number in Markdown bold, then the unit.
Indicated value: **0** °C
